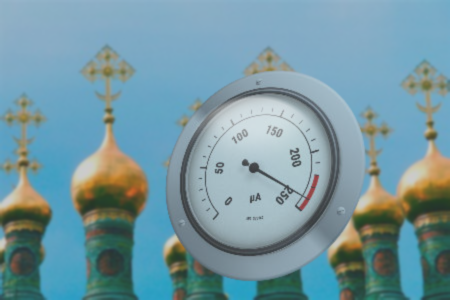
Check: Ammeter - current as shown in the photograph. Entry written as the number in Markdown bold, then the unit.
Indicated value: **240** µA
